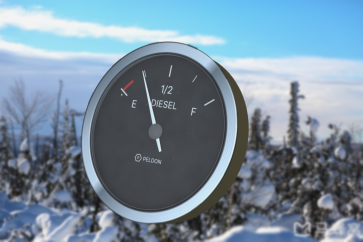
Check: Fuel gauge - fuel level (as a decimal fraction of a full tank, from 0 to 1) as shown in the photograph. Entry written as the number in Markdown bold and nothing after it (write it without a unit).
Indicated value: **0.25**
